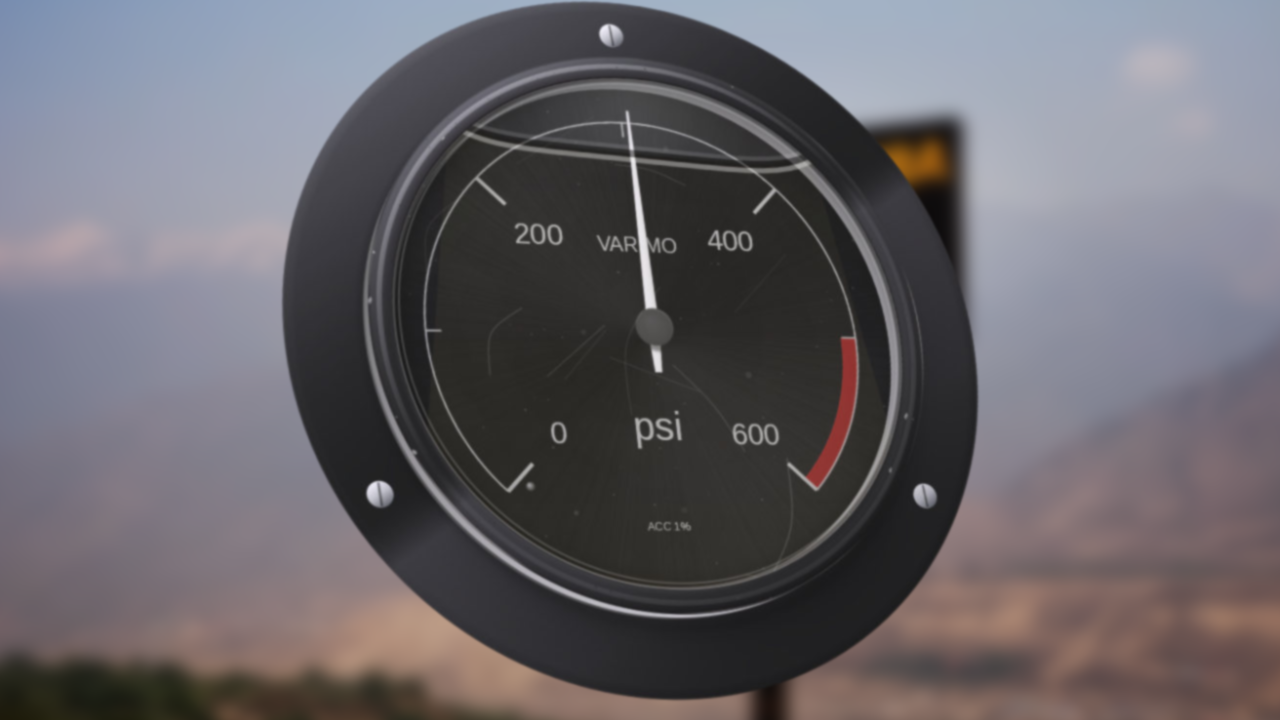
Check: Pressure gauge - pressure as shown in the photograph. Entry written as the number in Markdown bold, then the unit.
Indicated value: **300** psi
